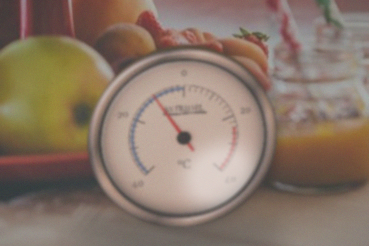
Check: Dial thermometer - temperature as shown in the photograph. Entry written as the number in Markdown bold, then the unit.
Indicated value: **-10** °C
